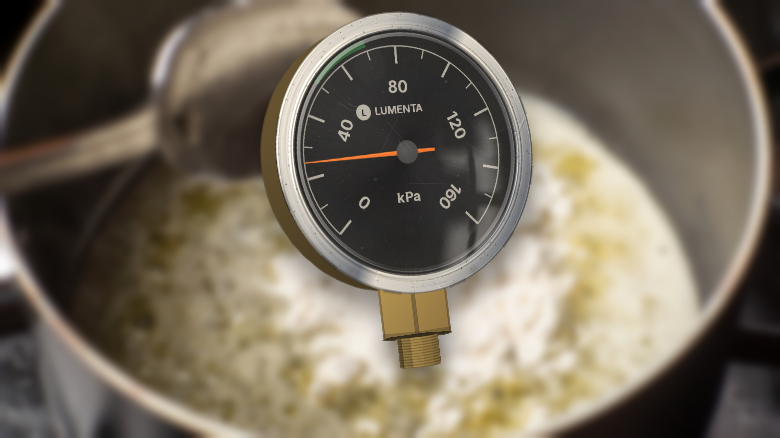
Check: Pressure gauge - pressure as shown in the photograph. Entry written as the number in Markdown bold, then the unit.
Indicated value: **25** kPa
